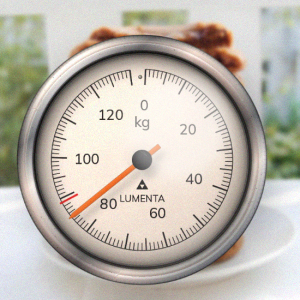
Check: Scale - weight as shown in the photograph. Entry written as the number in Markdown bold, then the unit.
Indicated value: **85** kg
